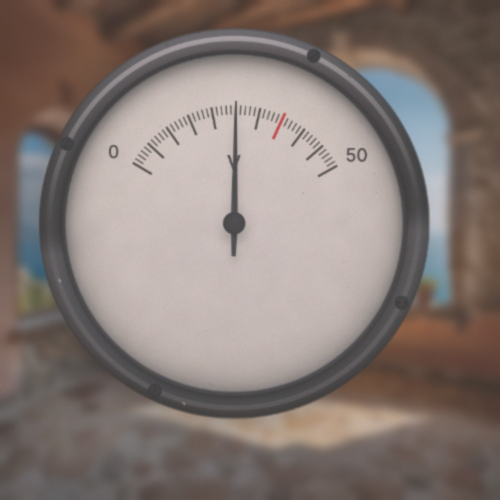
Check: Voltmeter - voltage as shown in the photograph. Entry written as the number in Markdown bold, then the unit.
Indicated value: **25** V
